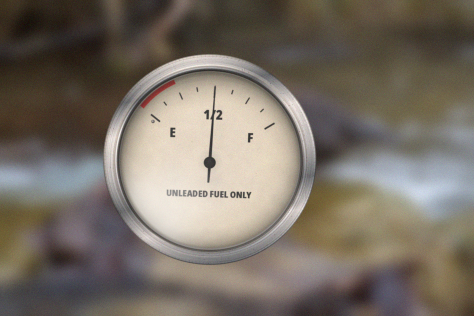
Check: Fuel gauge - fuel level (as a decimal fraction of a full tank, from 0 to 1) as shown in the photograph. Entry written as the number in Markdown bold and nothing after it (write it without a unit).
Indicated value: **0.5**
